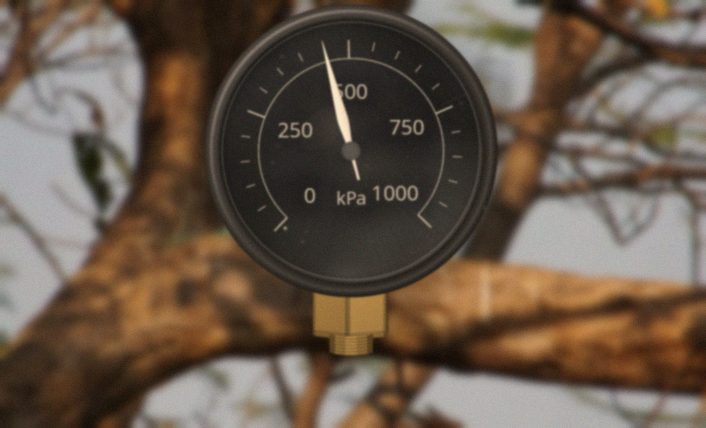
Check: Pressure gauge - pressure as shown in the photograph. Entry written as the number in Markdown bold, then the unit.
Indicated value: **450** kPa
